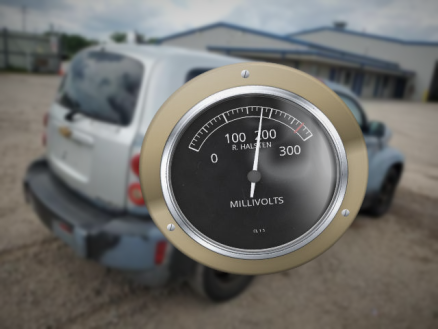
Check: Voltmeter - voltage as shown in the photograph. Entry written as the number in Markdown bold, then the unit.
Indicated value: **180** mV
